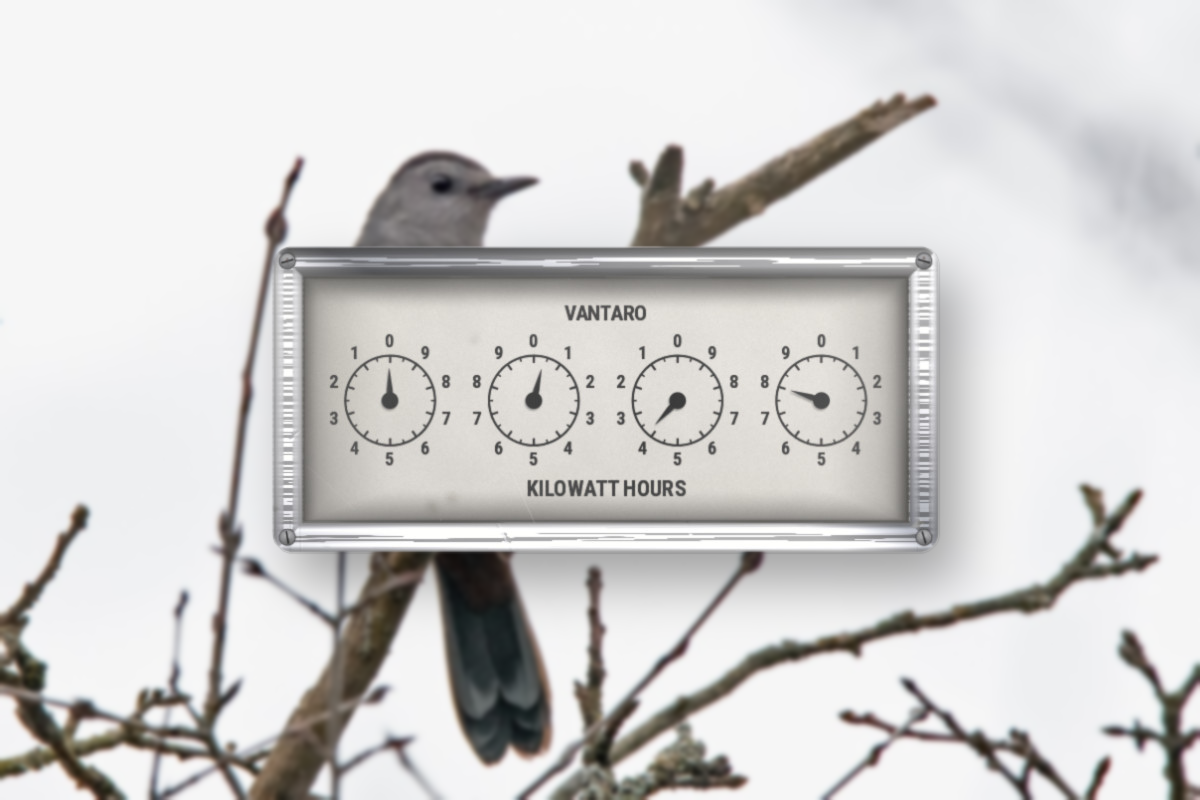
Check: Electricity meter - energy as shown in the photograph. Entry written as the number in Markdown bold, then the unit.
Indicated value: **38** kWh
